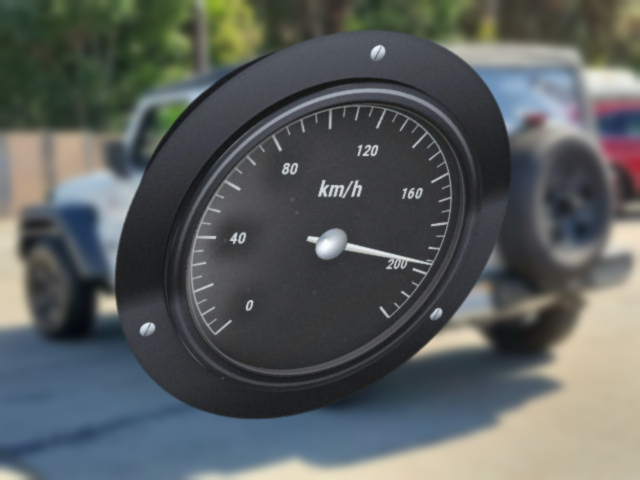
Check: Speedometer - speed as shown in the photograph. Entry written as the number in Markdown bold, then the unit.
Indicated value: **195** km/h
